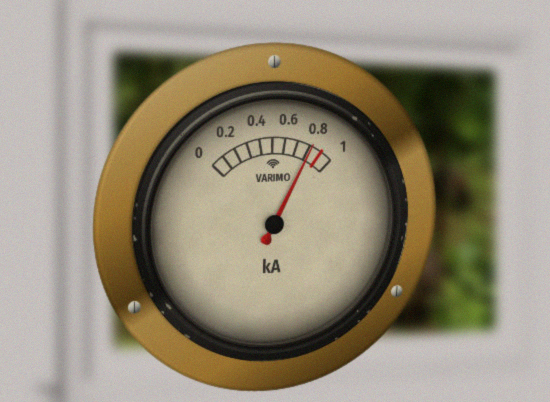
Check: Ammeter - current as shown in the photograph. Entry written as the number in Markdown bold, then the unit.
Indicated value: **0.8** kA
